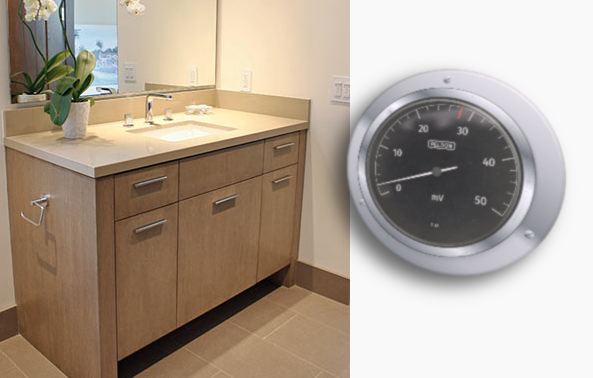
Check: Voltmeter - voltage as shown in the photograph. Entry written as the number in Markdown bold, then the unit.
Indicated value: **2** mV
